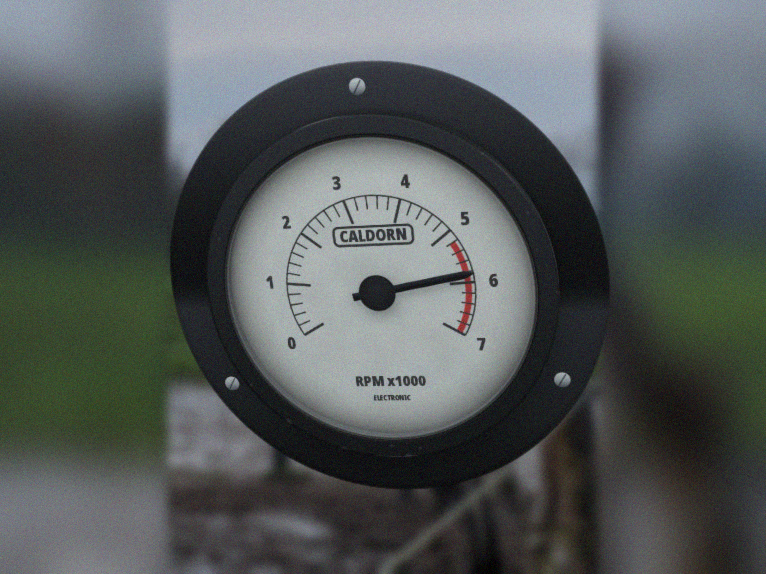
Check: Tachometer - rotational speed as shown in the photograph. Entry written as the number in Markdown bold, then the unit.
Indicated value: **5800** rpm
